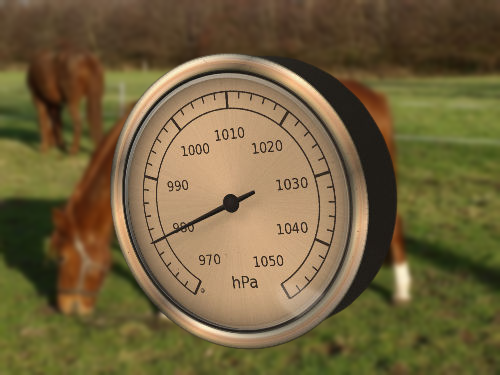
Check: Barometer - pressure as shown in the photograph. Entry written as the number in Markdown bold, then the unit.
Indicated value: **980** hPa
